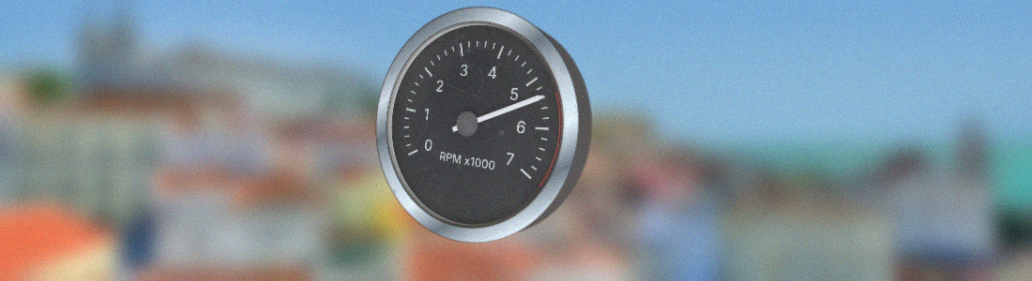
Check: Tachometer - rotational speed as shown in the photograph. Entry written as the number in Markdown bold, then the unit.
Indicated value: **5400** rpm
